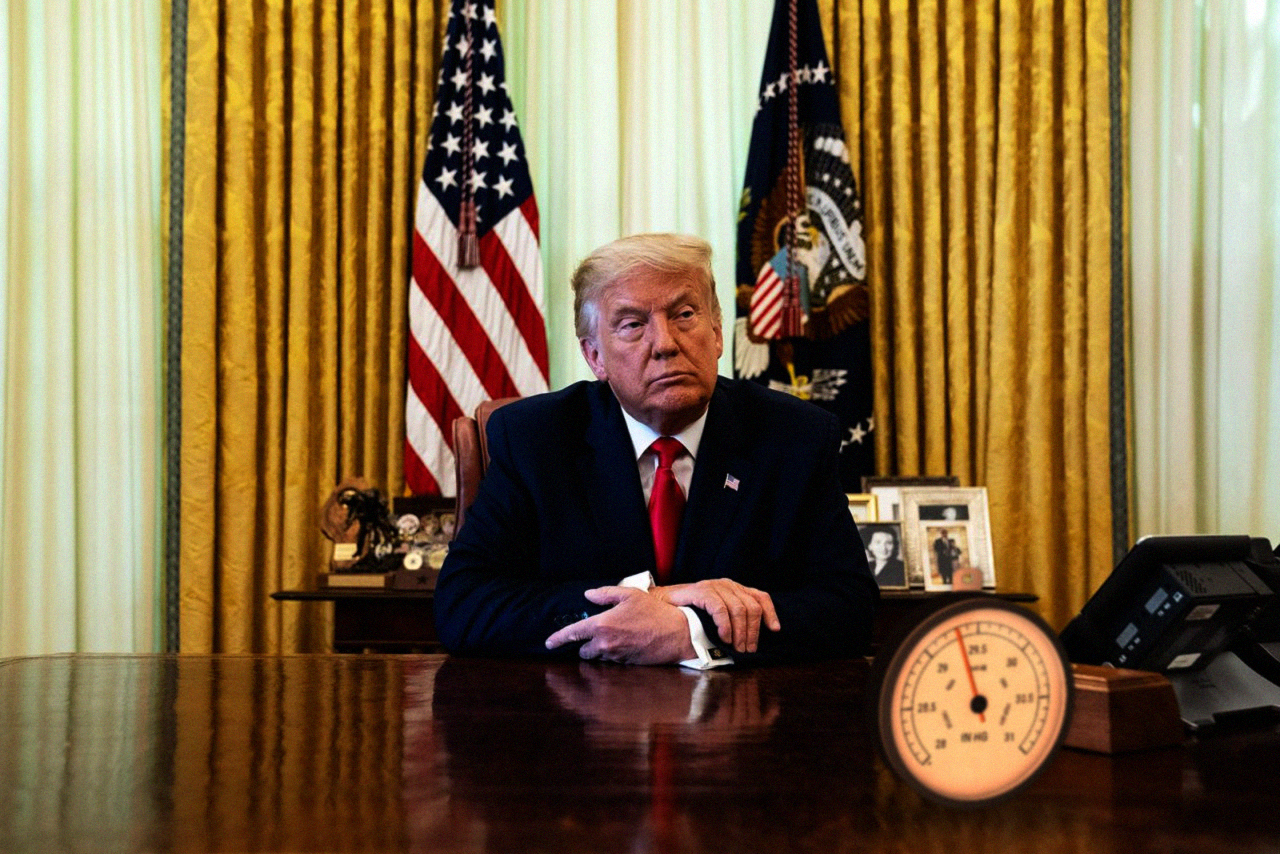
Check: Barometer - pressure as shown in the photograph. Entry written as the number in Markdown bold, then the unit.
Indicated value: **29.3** inHg
